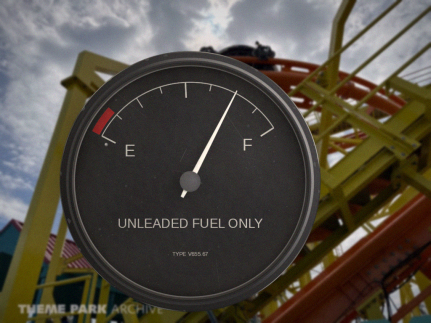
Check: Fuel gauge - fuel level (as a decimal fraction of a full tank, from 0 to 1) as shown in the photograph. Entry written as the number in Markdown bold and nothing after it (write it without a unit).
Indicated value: **0.75**
